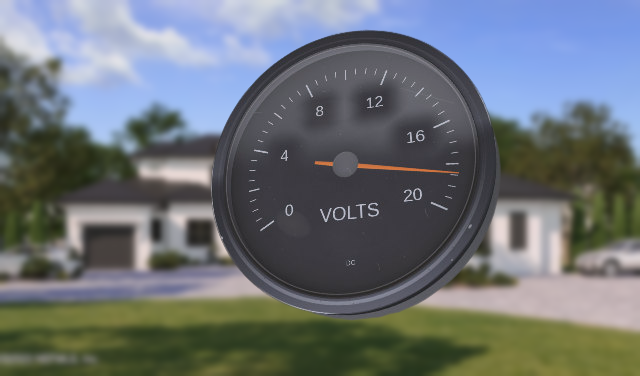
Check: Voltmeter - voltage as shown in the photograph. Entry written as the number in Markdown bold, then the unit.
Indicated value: **18.5** V
